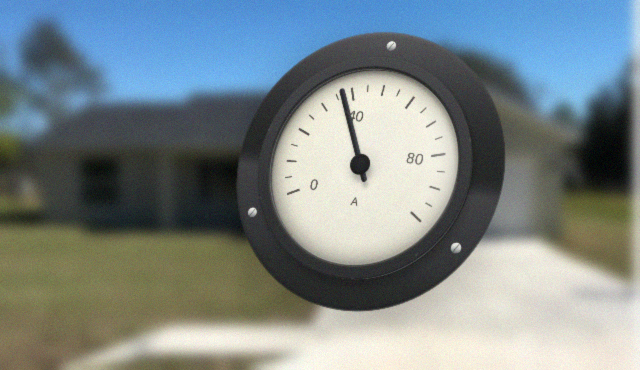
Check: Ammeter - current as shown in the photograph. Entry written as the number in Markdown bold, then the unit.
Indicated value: **37.5** A
